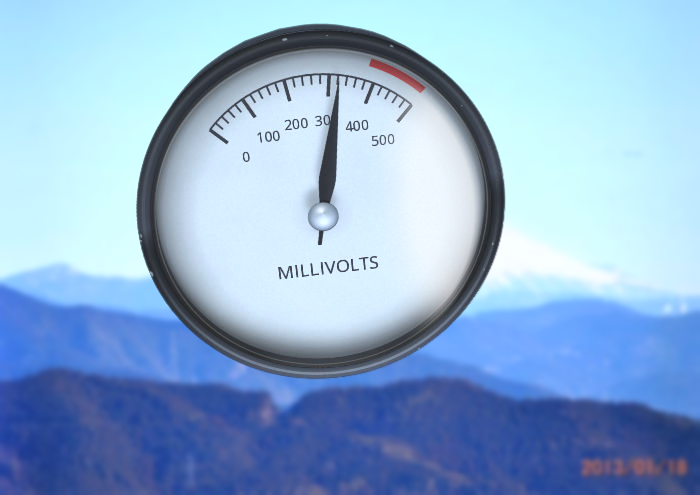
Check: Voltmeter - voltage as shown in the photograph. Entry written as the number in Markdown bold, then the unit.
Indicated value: **320** mV
